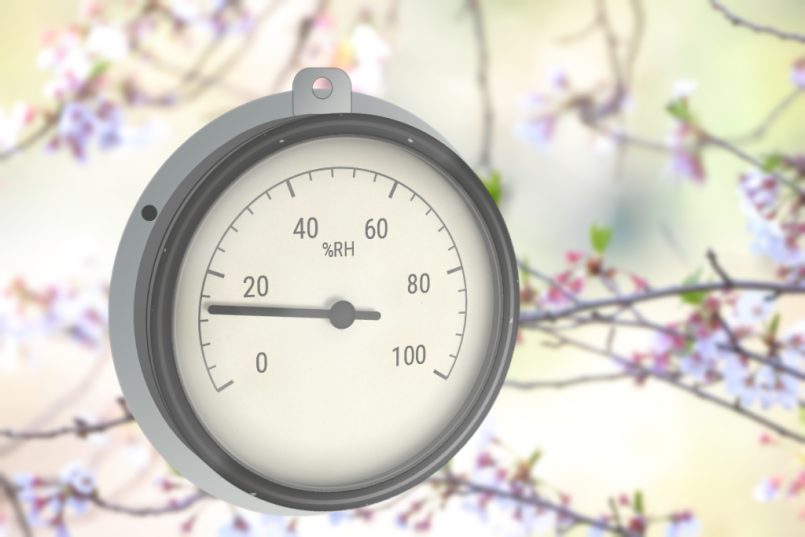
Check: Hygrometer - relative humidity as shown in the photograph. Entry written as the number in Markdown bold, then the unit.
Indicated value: **14** %
